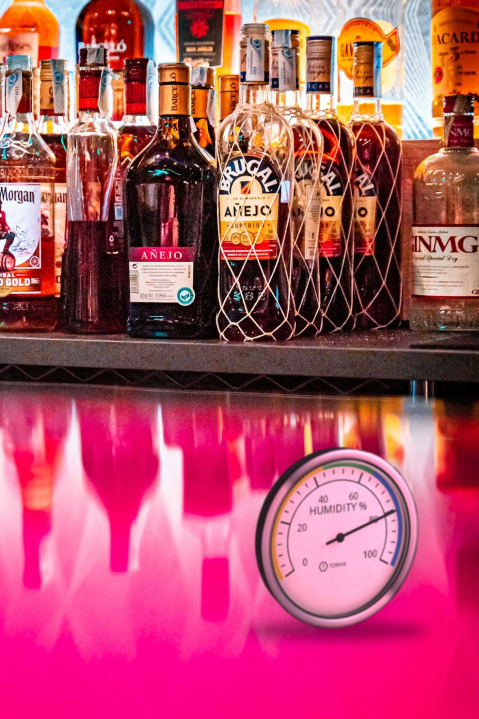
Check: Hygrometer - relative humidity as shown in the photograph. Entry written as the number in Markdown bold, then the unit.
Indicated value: **80** %
